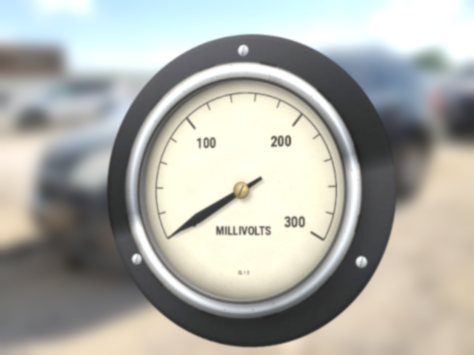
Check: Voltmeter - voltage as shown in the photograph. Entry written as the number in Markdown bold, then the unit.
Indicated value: **0** mV
